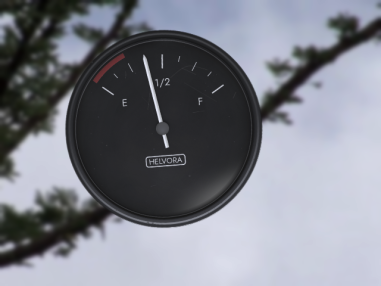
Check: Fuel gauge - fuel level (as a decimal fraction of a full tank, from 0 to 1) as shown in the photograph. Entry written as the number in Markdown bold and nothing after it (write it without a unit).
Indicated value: **0.375**
